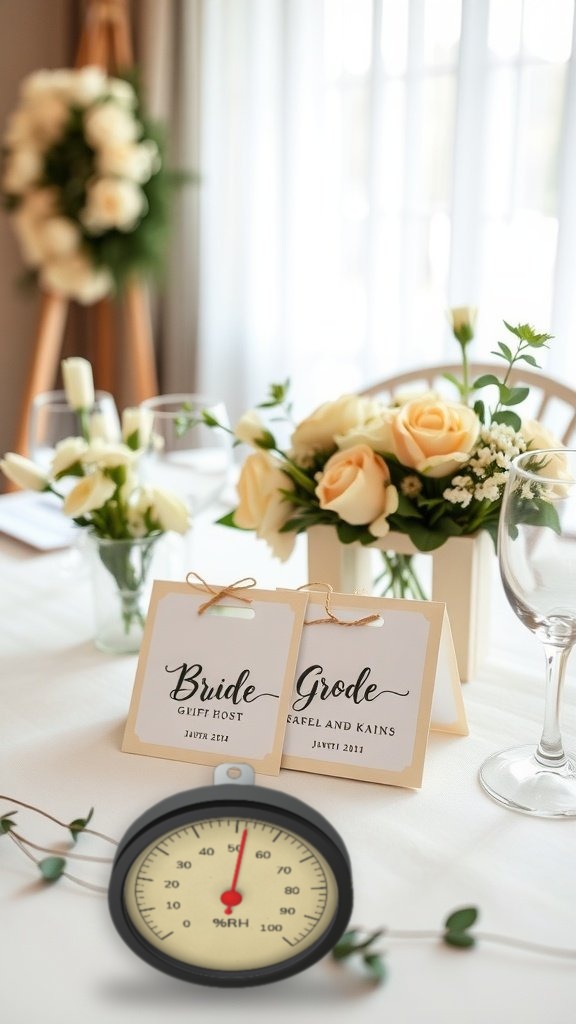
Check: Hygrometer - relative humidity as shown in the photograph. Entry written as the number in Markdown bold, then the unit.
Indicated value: **52** %
